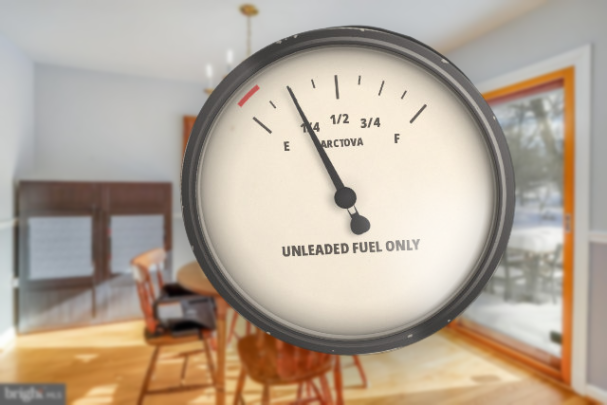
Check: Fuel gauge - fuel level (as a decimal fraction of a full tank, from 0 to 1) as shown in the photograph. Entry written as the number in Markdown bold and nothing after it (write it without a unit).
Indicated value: **0.25**
